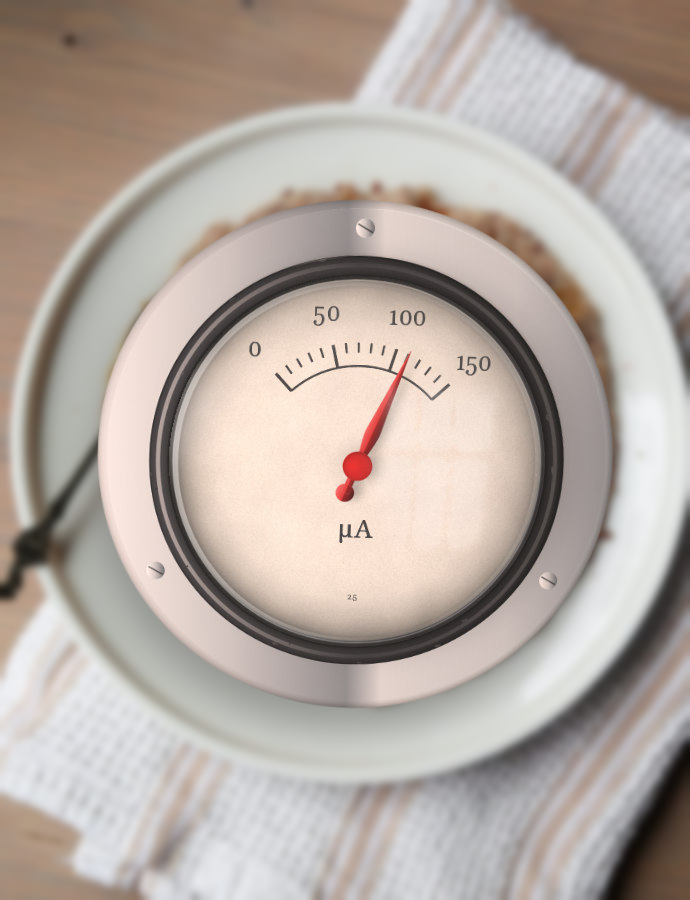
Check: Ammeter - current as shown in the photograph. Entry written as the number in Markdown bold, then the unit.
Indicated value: **110** µA
